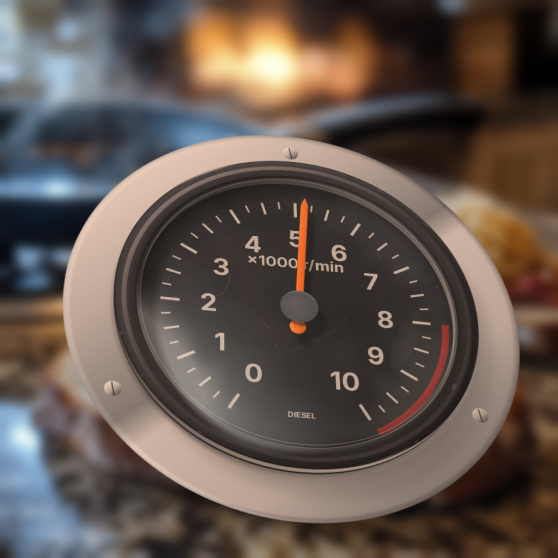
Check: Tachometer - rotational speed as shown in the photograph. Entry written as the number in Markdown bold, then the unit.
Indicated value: **5125** rpm
